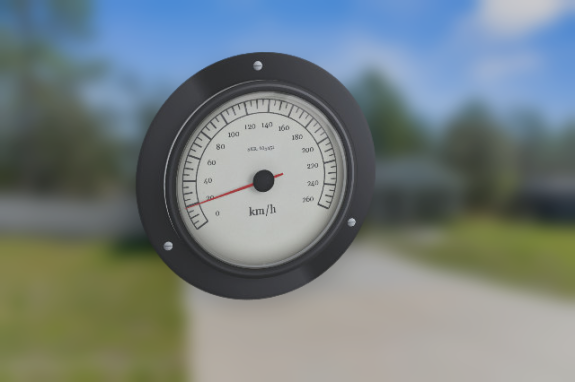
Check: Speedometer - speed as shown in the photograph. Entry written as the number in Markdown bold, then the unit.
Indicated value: **20** km/h
